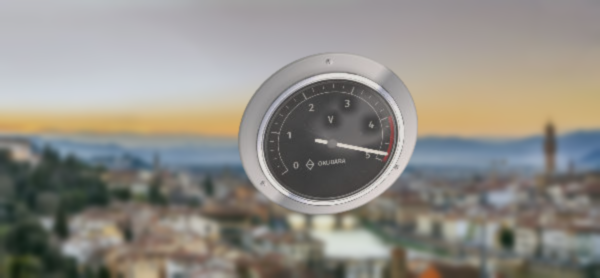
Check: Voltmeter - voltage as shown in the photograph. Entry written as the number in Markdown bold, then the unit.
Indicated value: **4.8** V
